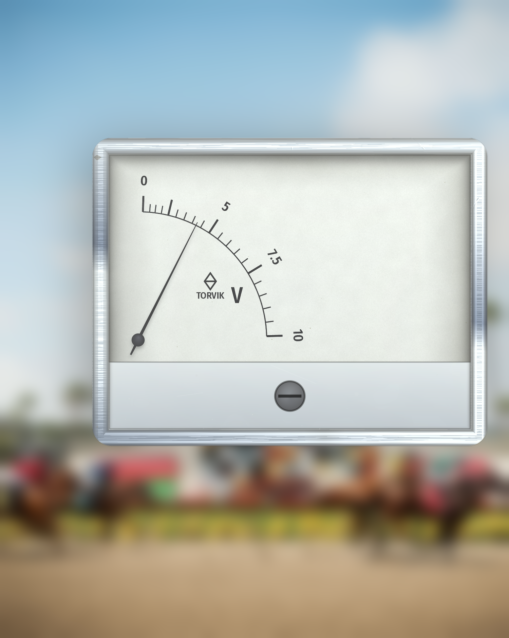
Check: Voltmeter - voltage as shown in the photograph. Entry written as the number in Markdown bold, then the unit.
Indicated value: **4.25** V
